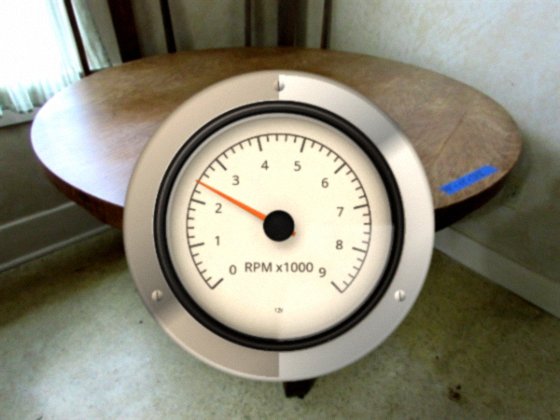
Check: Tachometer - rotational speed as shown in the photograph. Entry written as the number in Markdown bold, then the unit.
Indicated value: **2400** rpm
